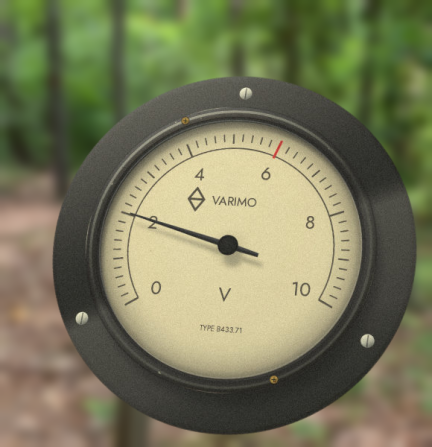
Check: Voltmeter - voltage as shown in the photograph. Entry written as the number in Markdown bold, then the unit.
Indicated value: **2** V
